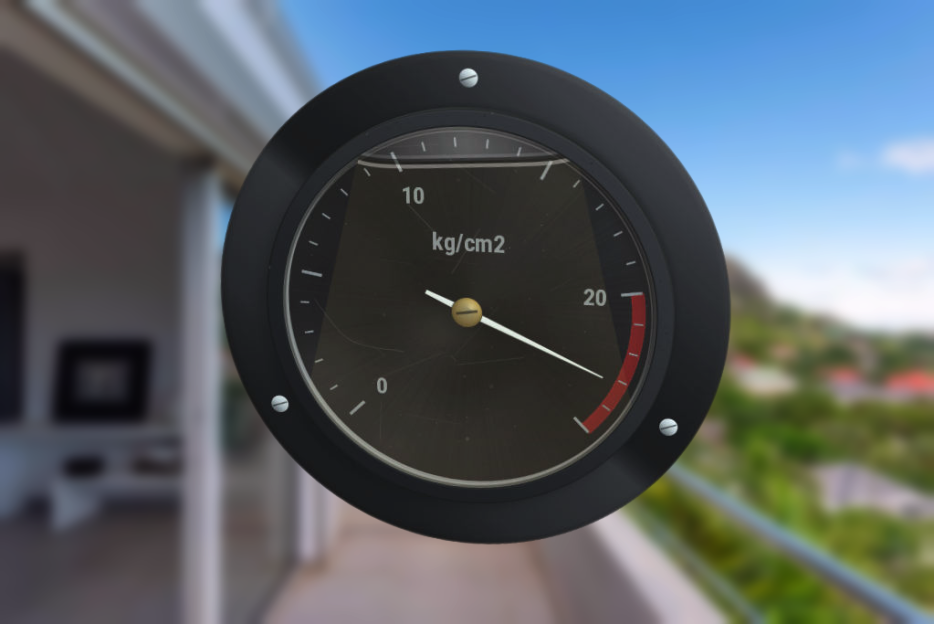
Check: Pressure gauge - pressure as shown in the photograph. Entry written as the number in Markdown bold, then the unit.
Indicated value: **23** kg/cm²
